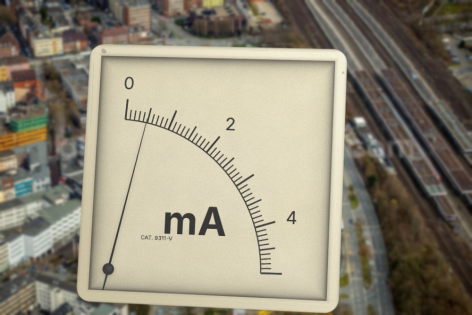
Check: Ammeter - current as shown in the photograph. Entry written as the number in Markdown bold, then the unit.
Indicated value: **0.5** mA
